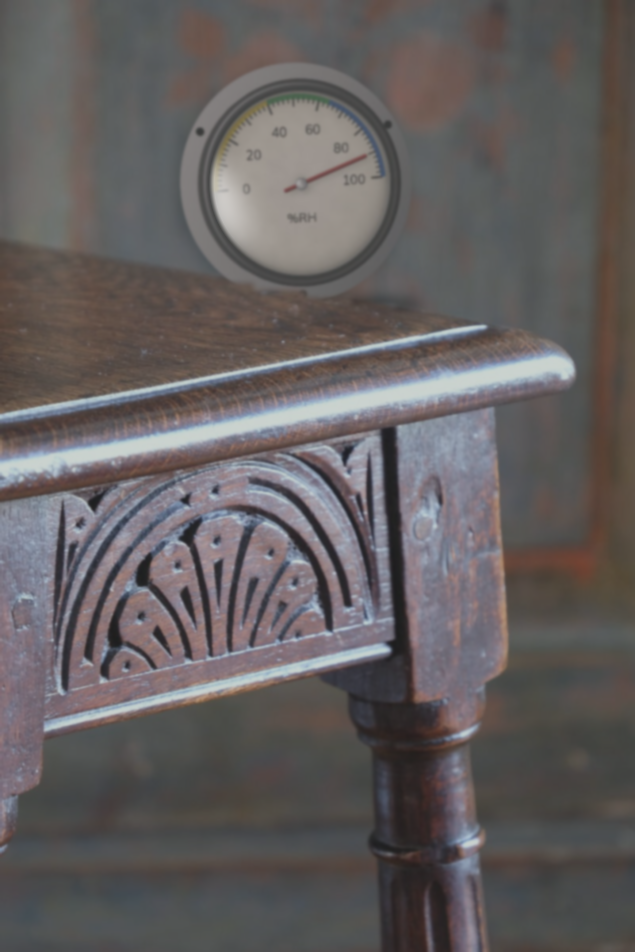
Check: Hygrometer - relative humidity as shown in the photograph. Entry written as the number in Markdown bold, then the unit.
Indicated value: **90** %
